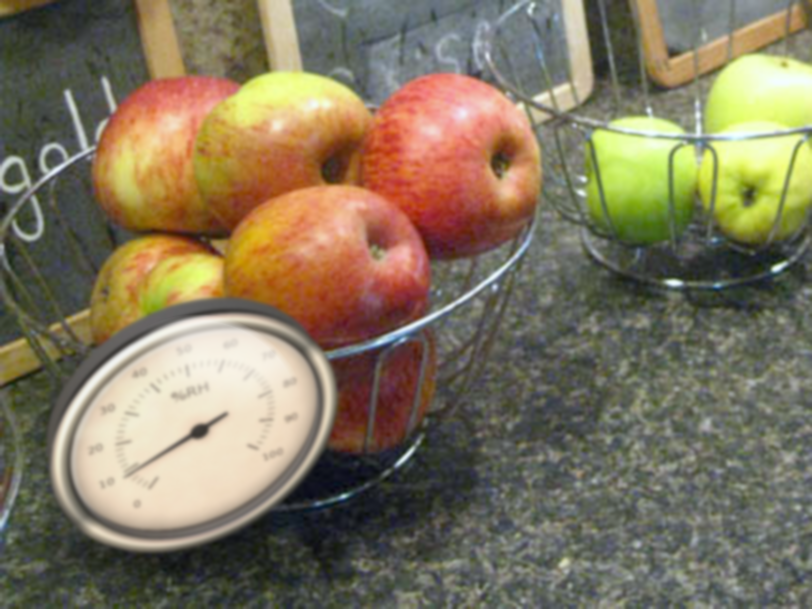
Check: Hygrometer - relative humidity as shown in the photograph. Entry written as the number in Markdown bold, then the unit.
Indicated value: **10** %
